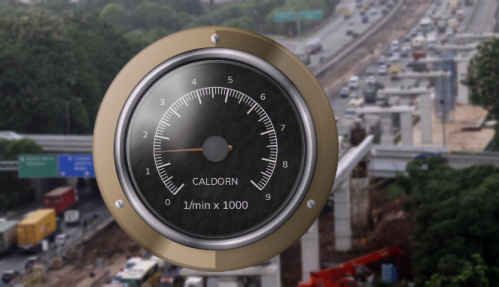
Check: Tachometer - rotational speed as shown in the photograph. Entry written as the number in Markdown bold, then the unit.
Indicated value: **1500** rpm
